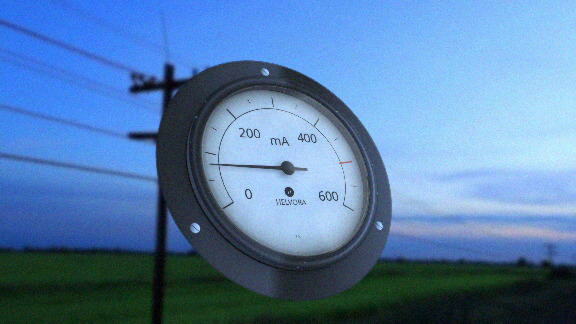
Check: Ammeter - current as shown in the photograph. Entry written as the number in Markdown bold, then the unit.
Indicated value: **75** mA
